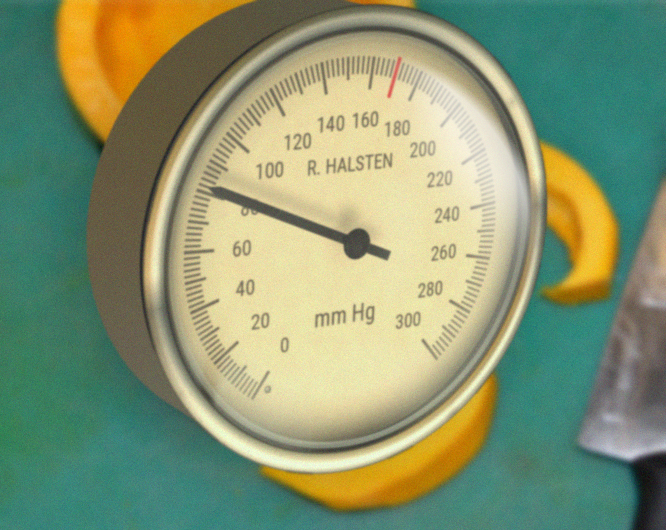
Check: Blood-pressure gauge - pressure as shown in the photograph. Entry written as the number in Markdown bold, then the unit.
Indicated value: **82** mmHg
